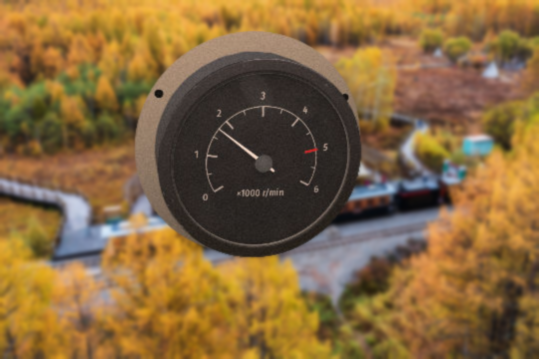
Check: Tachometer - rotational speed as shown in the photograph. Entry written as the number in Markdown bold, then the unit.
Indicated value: **1750** rpm
